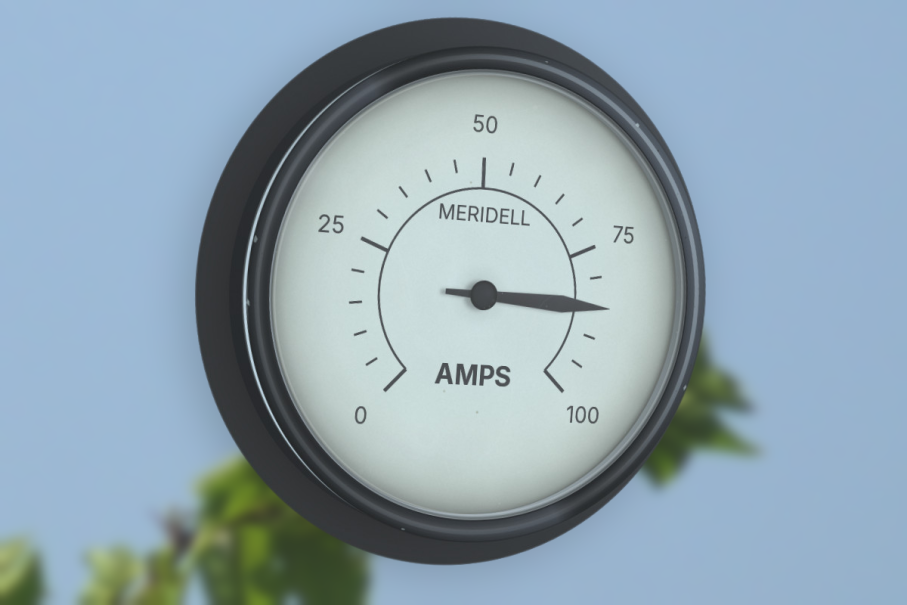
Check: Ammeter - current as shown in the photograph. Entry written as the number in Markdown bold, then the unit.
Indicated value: **85** A
